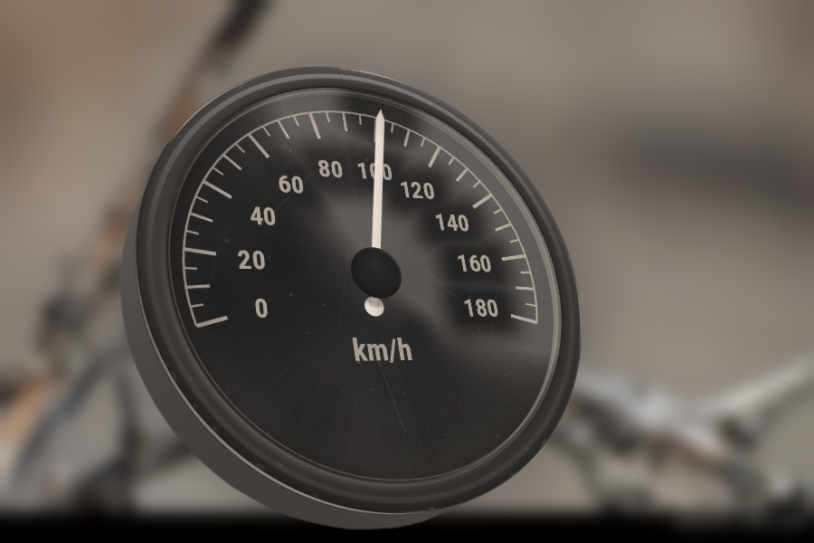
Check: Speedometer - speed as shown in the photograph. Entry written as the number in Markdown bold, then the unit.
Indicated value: **100** km/h
